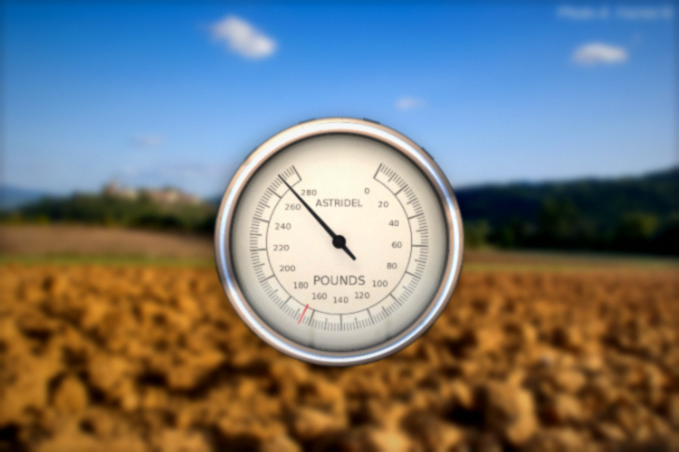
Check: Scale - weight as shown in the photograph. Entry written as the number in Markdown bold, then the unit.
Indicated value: **270** lb
